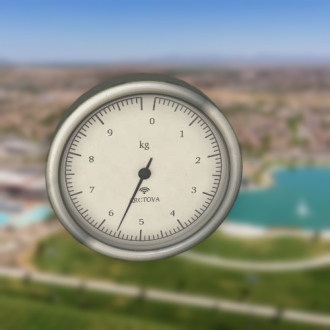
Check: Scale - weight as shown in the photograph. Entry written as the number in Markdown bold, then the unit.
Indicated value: **5.6** kg
